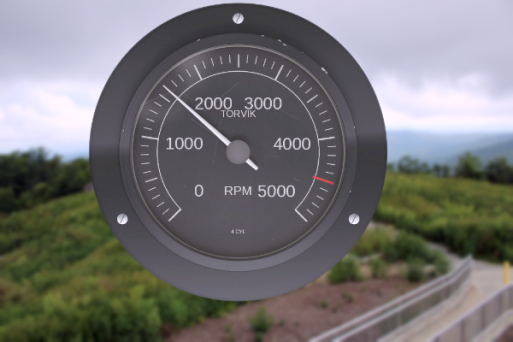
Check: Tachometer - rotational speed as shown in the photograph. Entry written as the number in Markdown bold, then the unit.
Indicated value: **1600** rpm
